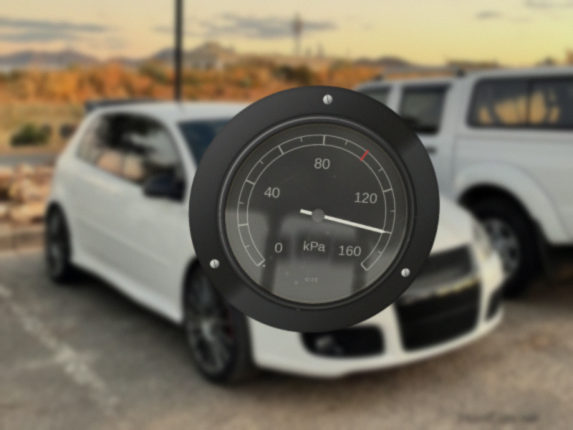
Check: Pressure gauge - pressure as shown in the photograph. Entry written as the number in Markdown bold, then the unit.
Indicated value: **140** kPa
